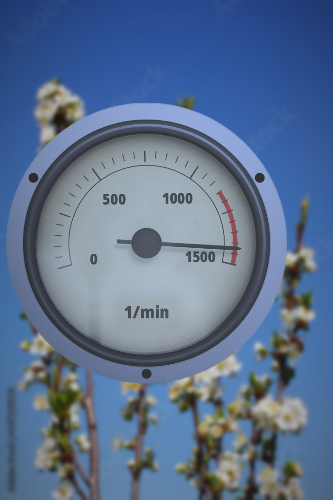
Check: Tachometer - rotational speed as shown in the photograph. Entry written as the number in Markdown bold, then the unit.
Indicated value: **1425** rpm
